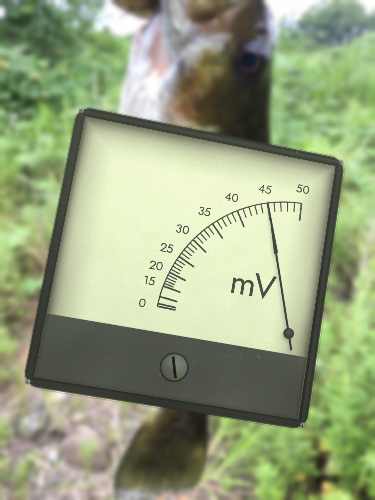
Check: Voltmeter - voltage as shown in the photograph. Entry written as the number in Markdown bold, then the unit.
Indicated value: **45** mV
